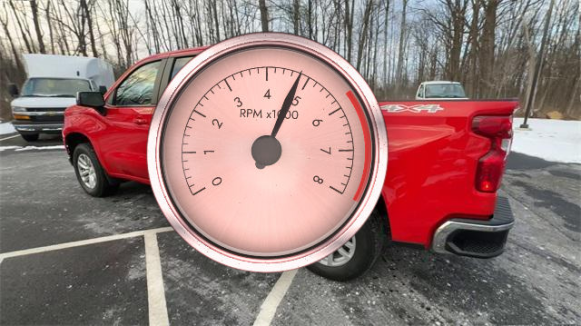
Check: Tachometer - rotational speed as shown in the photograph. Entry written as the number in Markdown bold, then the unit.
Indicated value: **4800** rpm
